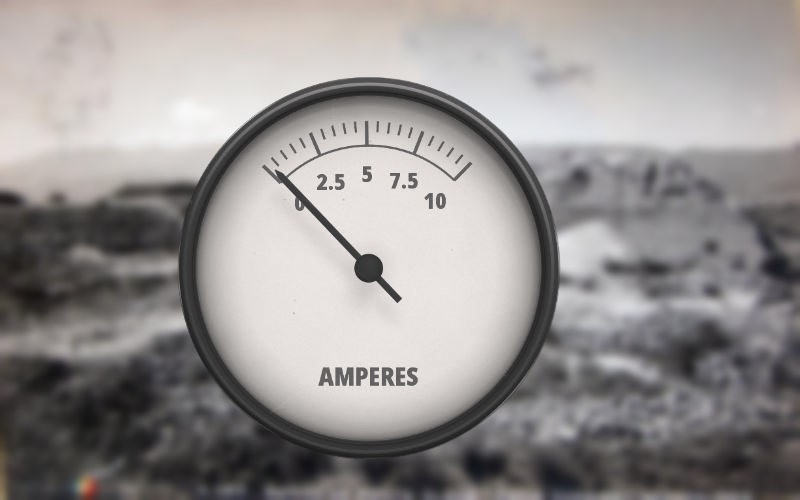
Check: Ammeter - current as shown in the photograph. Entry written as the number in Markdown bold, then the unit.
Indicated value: **0.25** A
